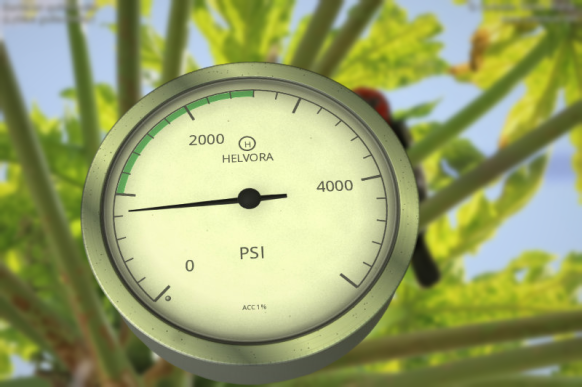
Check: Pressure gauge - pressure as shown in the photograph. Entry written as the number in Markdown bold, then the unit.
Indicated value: **800** psi
